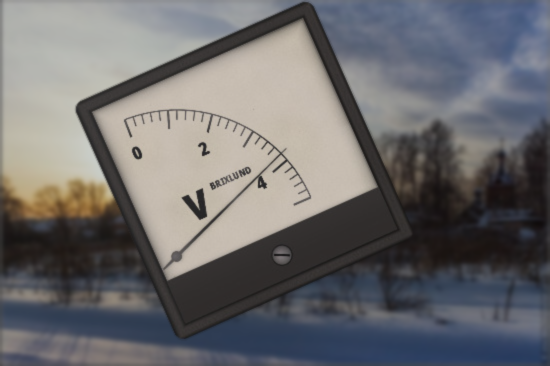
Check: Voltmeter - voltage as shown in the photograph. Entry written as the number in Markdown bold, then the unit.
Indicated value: **3.8** V
